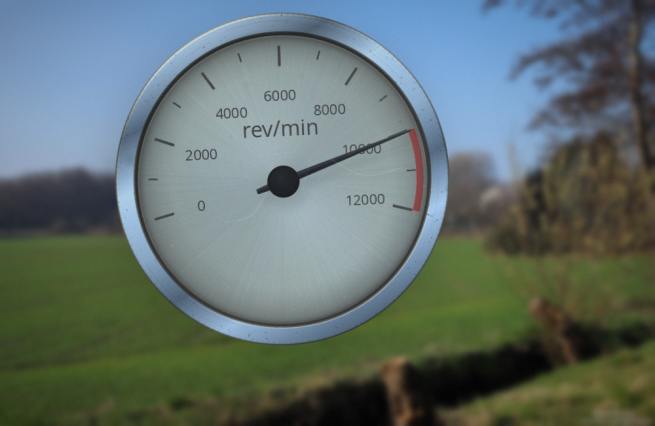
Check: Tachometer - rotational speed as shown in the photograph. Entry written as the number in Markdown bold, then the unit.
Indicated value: **10000** rpm
